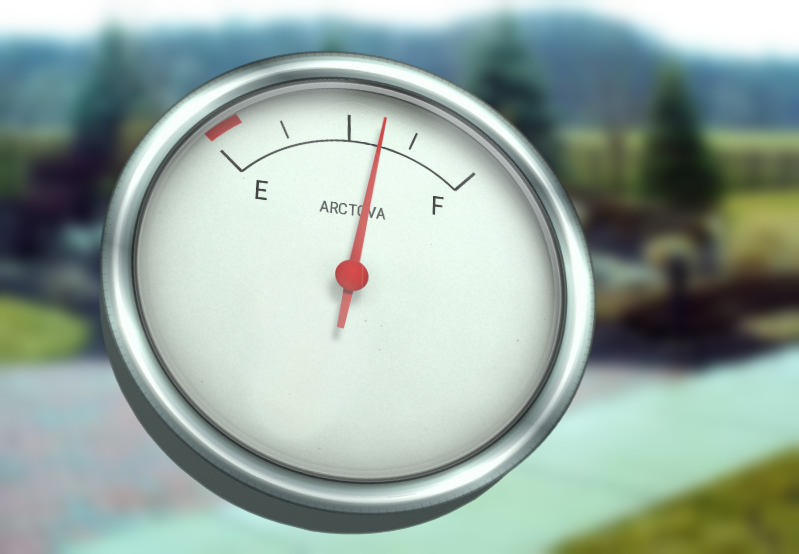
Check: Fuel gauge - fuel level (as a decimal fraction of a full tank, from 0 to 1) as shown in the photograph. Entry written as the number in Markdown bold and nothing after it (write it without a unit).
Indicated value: **0.625**
